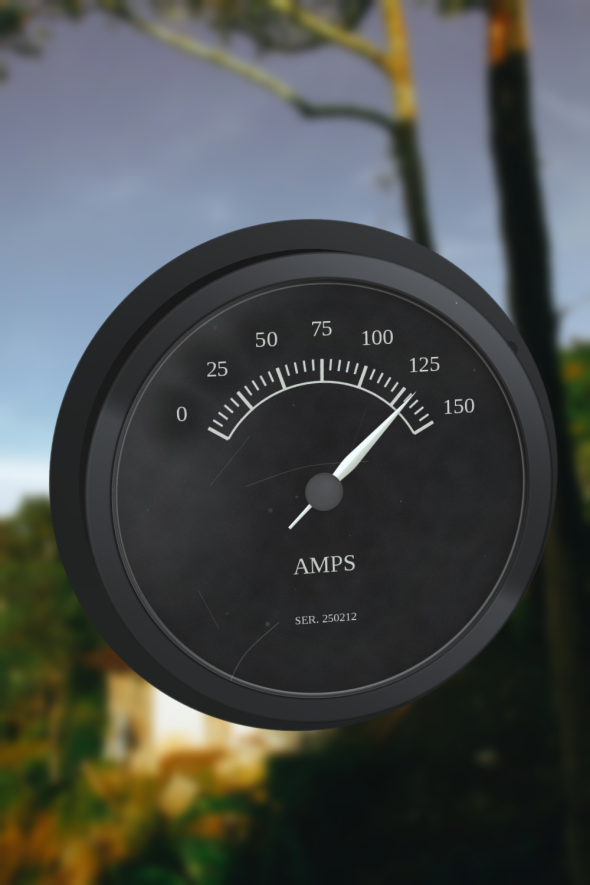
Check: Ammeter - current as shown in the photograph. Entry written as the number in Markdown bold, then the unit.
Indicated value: **130** A
